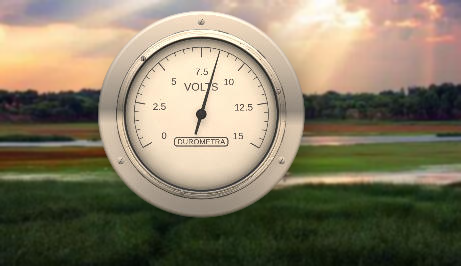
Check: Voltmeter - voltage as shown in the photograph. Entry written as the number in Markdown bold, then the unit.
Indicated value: **8.5** V
